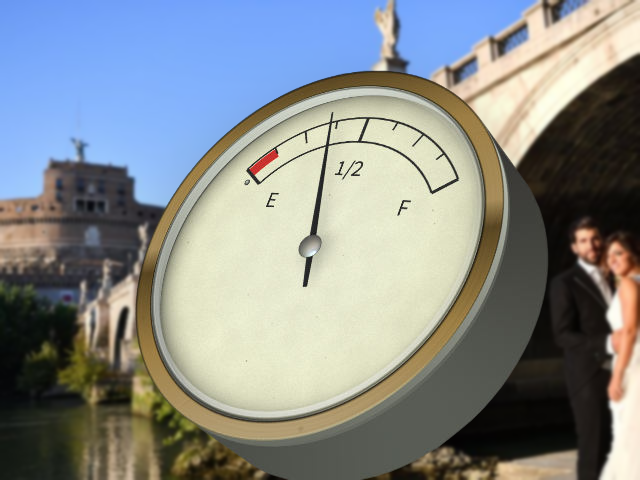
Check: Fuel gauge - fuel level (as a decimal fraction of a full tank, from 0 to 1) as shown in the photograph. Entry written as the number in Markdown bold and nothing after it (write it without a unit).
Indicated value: **0.375**
